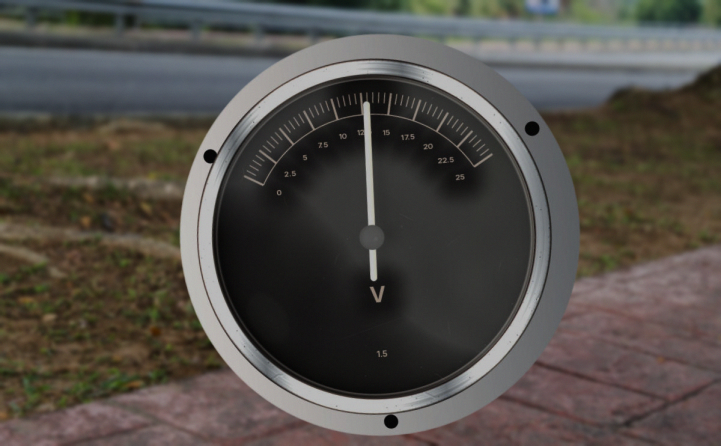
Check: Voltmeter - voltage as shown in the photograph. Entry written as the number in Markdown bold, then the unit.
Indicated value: **13** V
